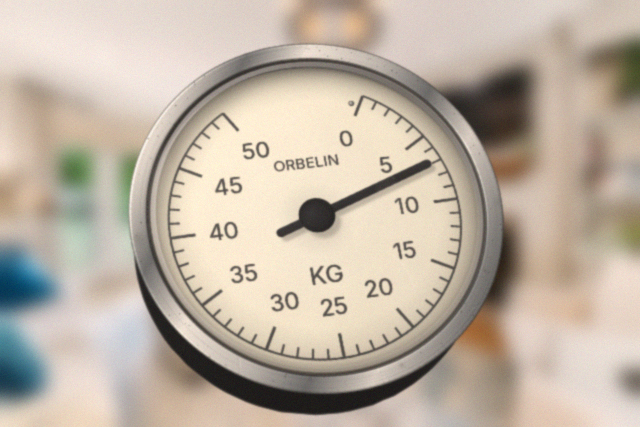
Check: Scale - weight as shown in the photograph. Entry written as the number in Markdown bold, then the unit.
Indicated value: **7** kg
